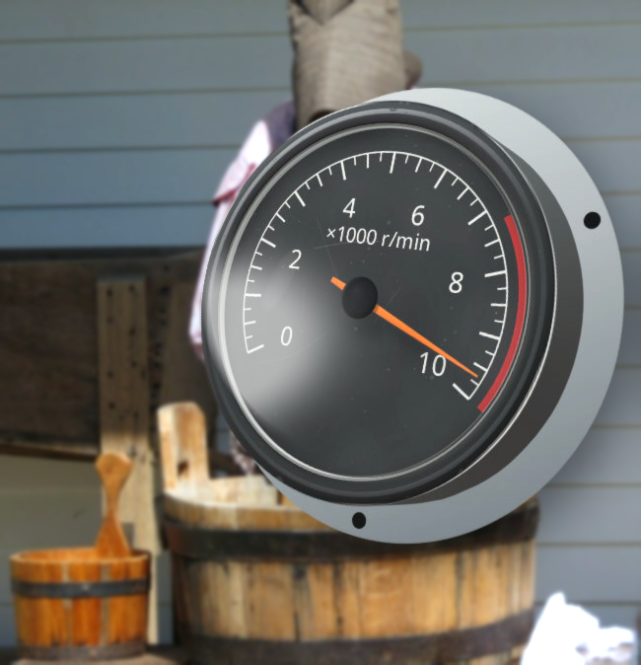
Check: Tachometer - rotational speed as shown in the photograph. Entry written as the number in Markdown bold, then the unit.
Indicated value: **9625** rpm
